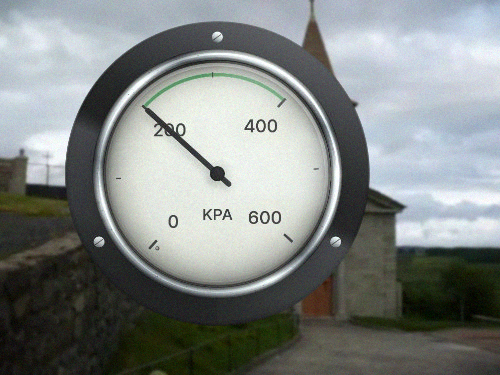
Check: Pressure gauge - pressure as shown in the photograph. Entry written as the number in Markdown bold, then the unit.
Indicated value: **200** kPa
